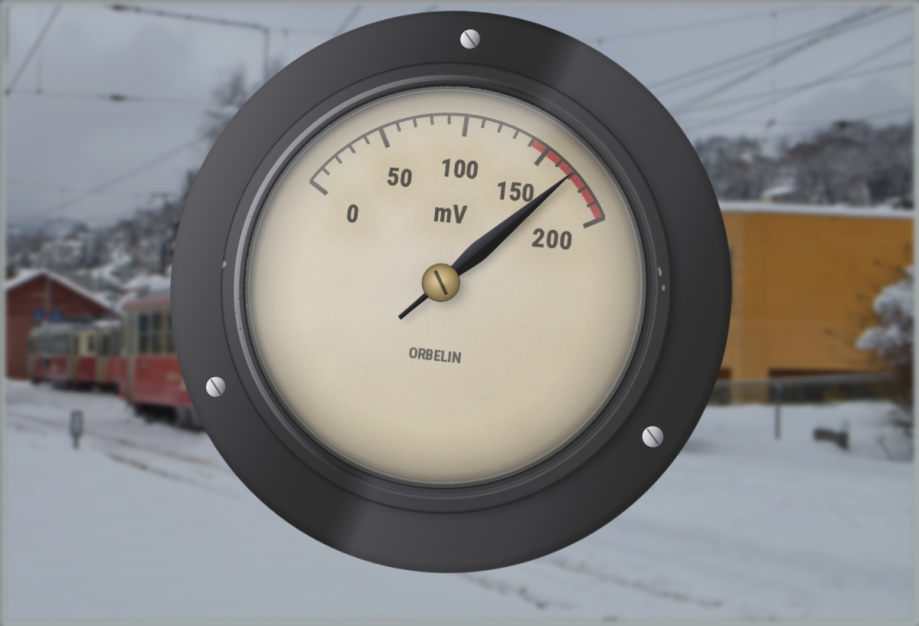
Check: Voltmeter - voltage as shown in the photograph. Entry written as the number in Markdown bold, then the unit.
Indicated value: **170** mV
